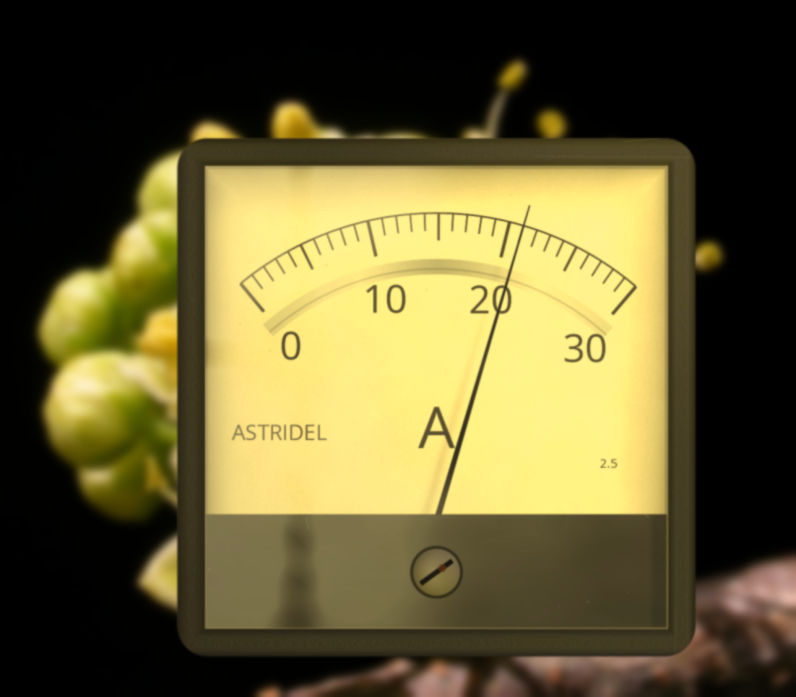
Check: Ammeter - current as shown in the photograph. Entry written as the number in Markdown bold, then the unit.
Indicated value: **21** A
